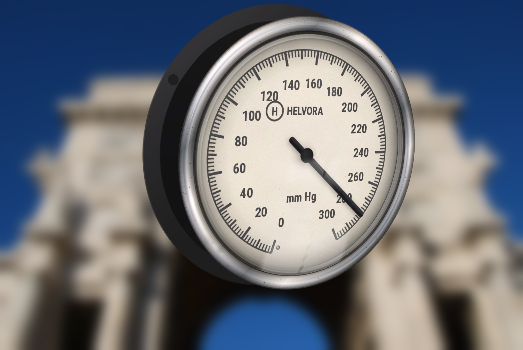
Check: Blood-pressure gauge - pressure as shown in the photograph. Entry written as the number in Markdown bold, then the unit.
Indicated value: **280** mmHg
